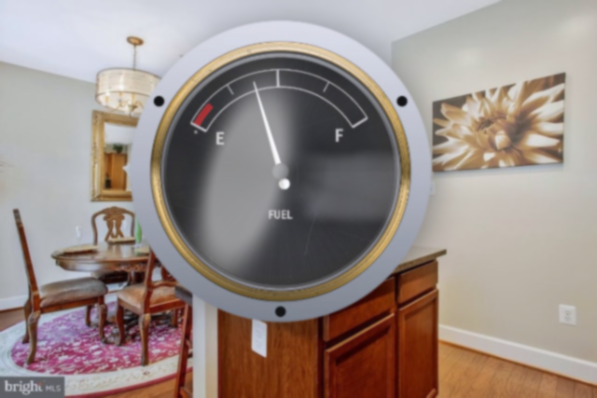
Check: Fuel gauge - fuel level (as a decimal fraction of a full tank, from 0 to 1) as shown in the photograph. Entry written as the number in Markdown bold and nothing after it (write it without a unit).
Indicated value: **0.375**
